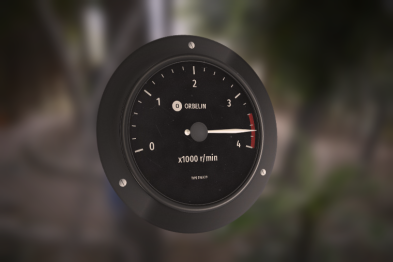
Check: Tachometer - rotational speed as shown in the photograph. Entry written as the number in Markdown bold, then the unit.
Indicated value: **3700** rpm
